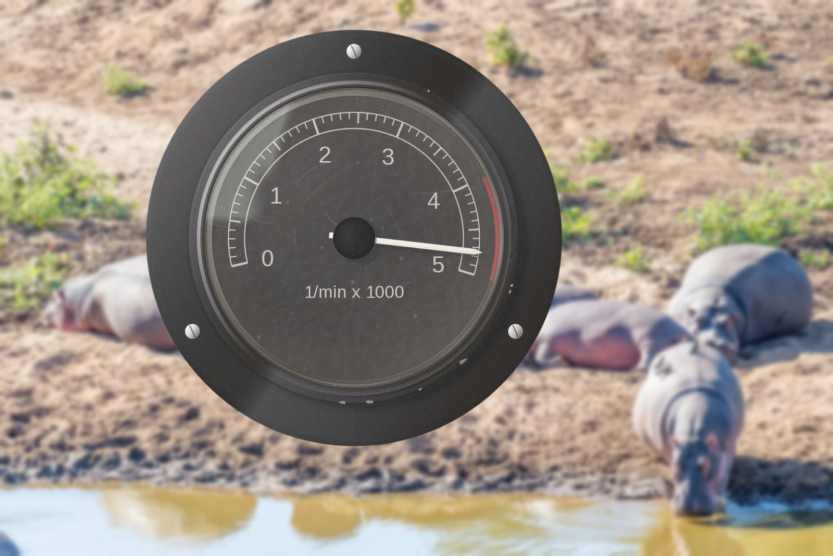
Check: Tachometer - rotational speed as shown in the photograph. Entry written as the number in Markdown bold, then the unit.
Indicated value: **4750** rpm
